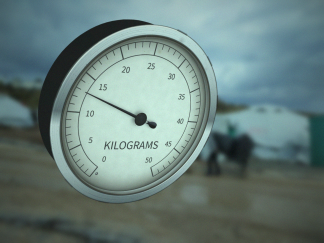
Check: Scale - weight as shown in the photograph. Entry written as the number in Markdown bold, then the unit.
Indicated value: **13** kg
